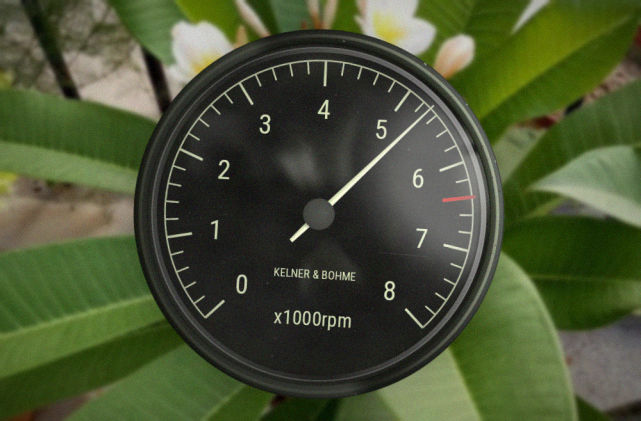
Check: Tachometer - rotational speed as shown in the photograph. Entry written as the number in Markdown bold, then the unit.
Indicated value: **5300** rpm
